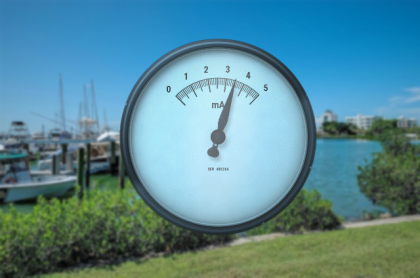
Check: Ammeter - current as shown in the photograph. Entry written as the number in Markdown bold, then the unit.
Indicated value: **3.5** mA
